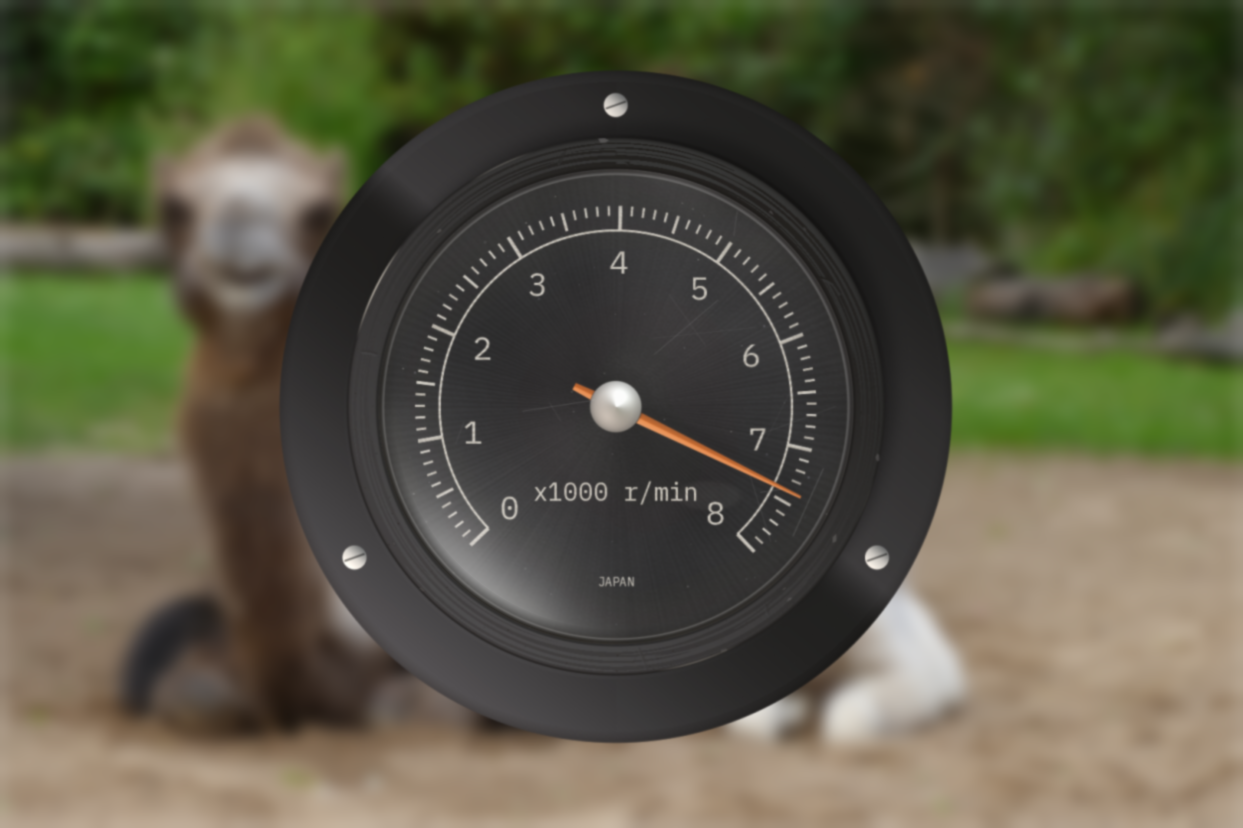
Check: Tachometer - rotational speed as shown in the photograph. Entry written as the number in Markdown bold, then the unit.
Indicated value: **7400** rpm
